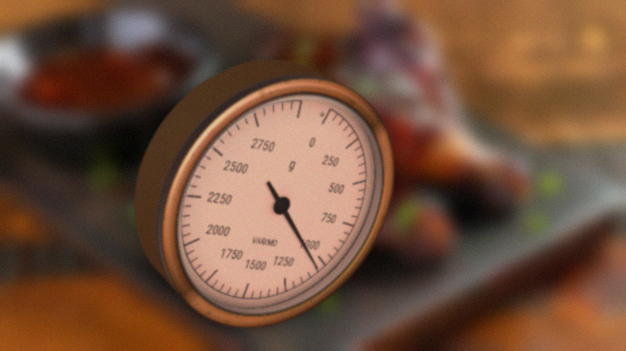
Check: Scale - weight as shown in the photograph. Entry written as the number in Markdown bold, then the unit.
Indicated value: **1050** g
